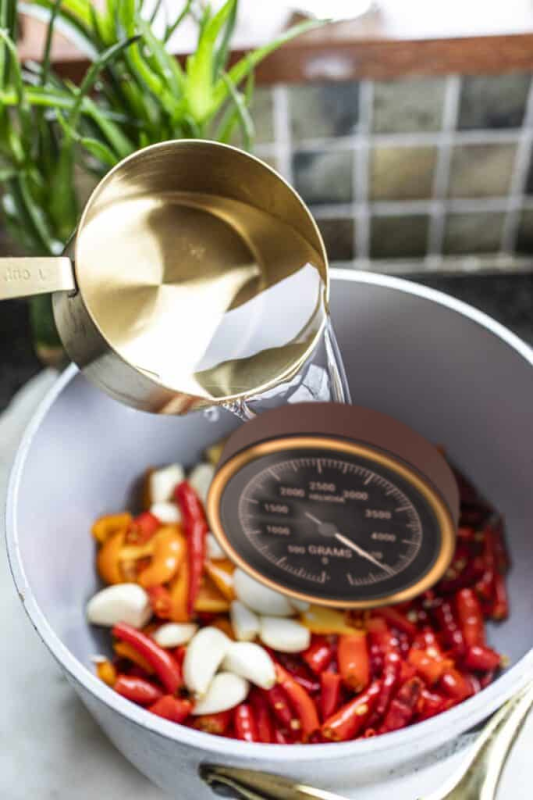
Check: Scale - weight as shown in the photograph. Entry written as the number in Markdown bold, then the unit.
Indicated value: **4500** g
